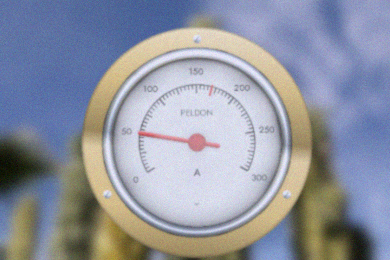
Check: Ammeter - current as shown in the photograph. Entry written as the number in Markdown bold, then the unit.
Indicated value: **50** A
